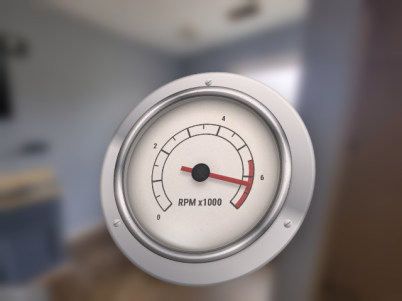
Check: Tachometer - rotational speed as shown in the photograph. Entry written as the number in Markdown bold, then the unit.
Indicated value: **6250** rpm
